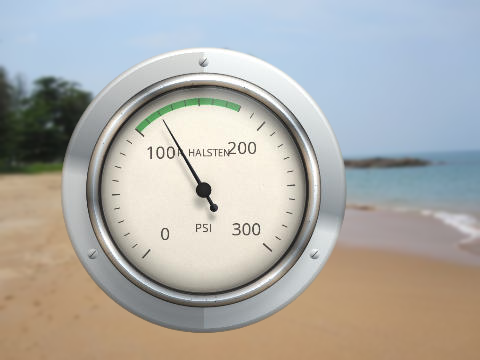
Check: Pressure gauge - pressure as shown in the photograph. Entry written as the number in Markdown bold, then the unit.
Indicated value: **120** psi
